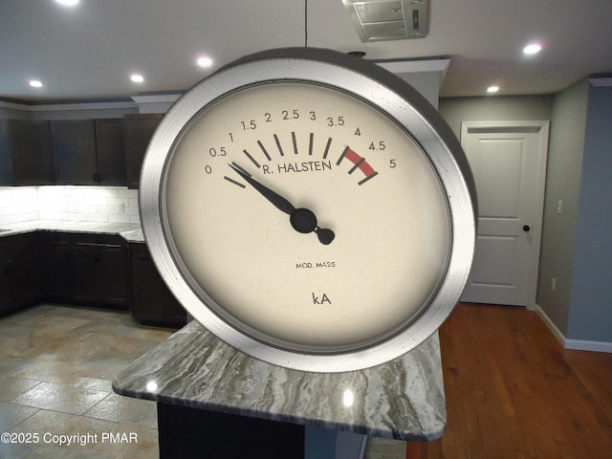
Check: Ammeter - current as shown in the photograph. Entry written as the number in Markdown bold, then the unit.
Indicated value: **0.5** kA
